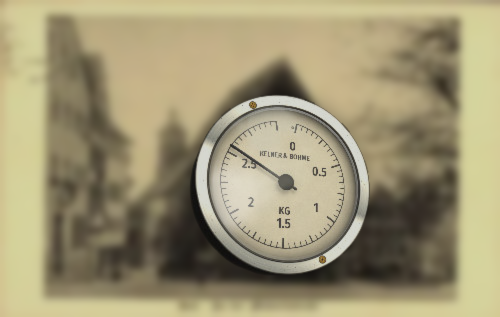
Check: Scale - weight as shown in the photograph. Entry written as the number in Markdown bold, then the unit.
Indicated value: **2.55** kg
